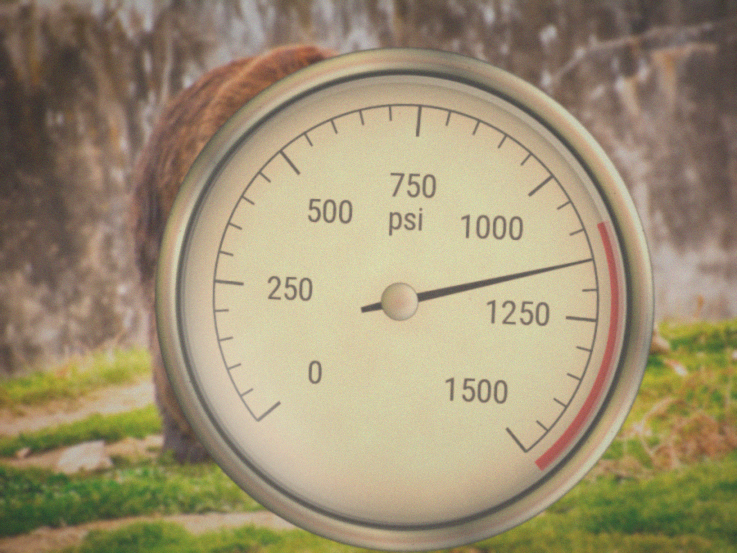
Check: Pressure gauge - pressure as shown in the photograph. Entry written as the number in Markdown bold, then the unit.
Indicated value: **1150** psi
